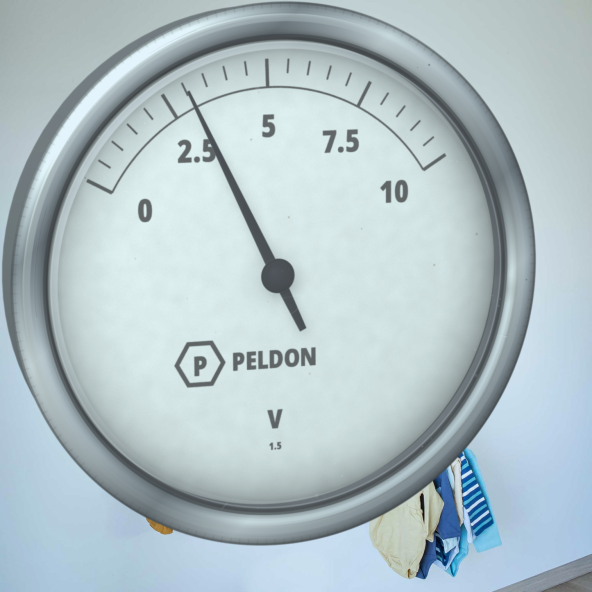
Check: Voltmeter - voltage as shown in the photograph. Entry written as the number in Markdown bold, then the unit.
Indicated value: **3** V
